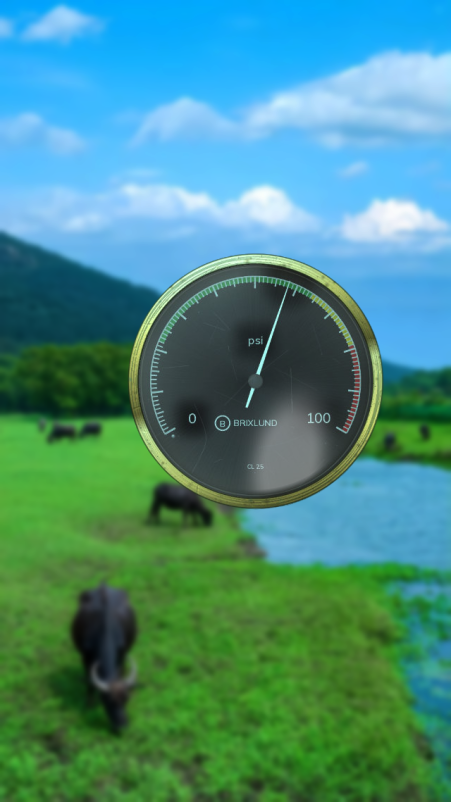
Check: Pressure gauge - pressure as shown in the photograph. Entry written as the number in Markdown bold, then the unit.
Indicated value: **58** psi
